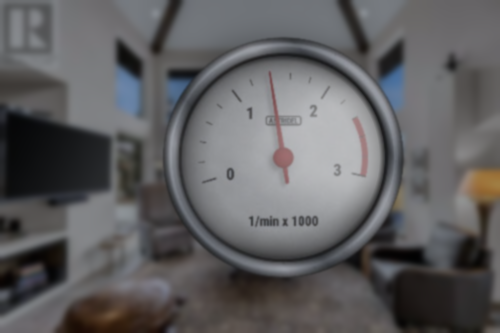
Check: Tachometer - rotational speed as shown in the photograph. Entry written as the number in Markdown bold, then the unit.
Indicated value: **1400** rpm
